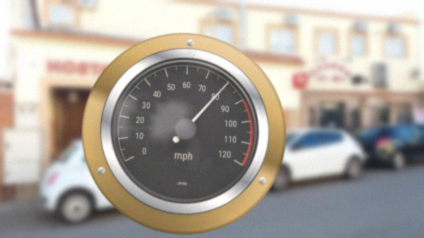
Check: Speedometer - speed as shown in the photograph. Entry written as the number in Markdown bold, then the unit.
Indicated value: **80** mph
